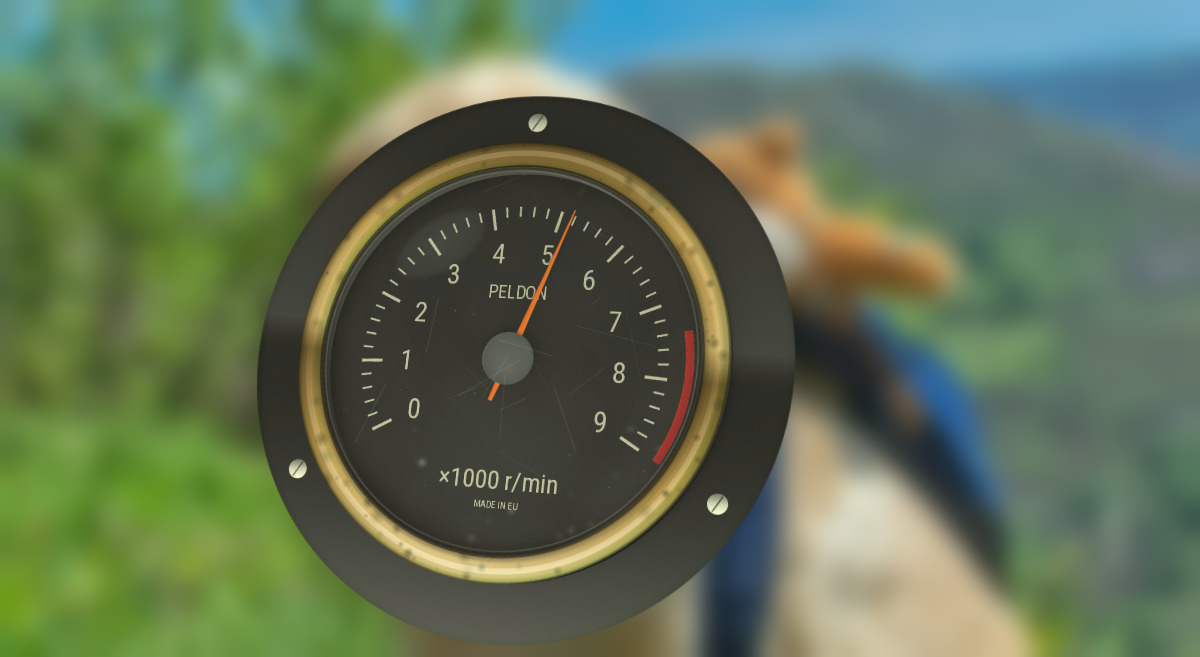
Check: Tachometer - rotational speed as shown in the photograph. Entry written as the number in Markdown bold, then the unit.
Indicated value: **5200** rpm
